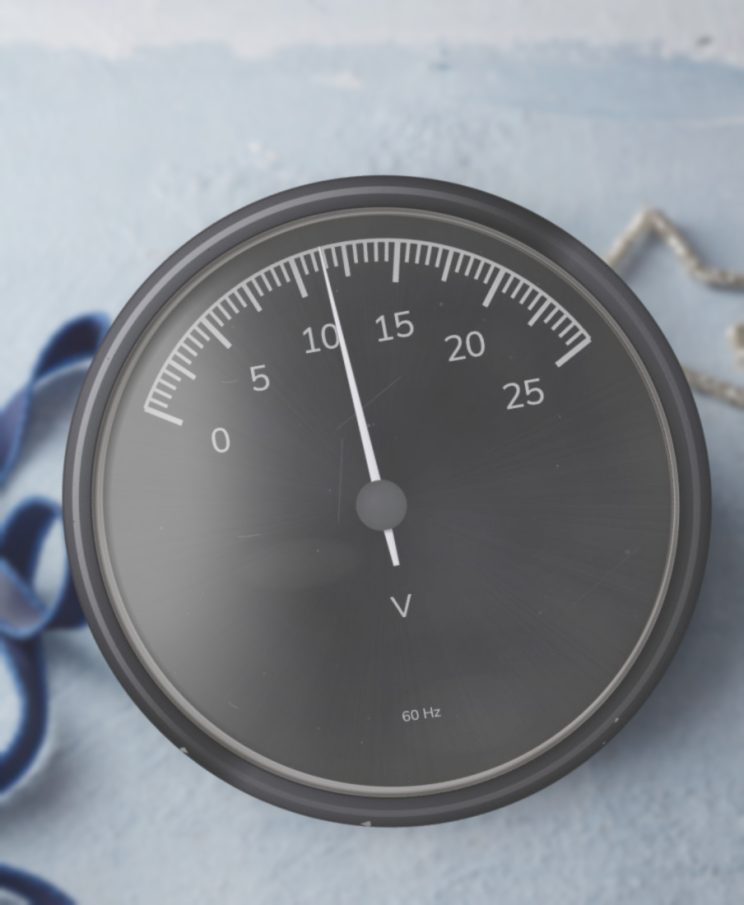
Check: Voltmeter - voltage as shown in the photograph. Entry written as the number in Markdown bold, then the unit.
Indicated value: **11.5** V
